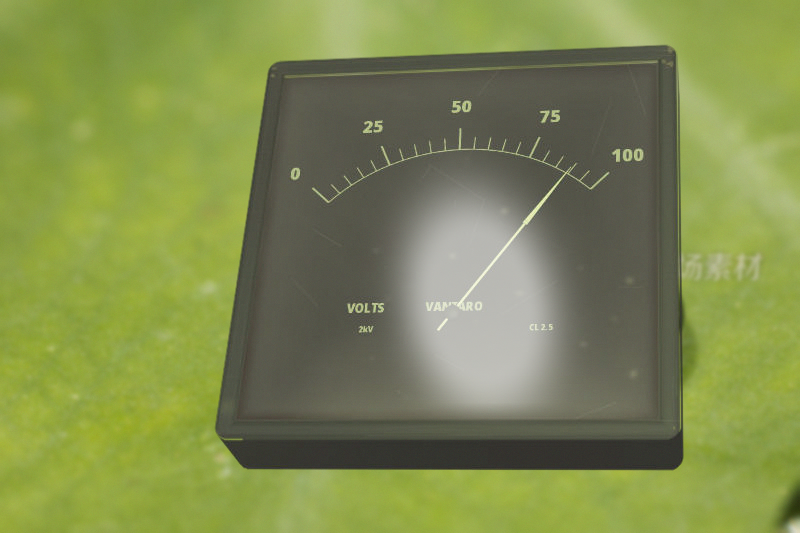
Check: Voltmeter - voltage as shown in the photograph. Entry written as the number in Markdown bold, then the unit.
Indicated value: **90** V
